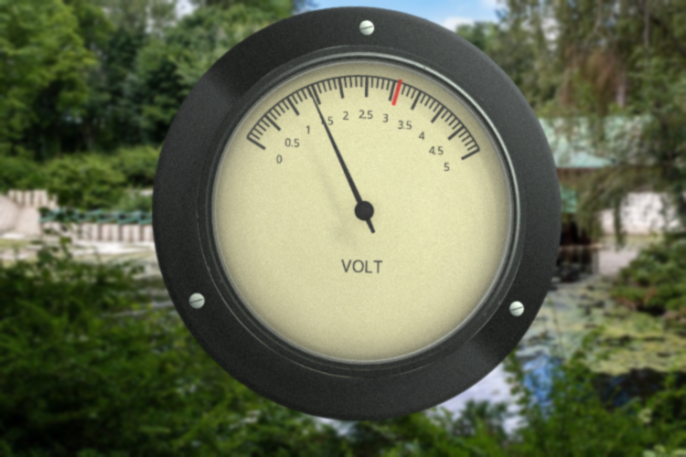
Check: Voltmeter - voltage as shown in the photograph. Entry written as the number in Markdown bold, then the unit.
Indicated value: **1.4** V
